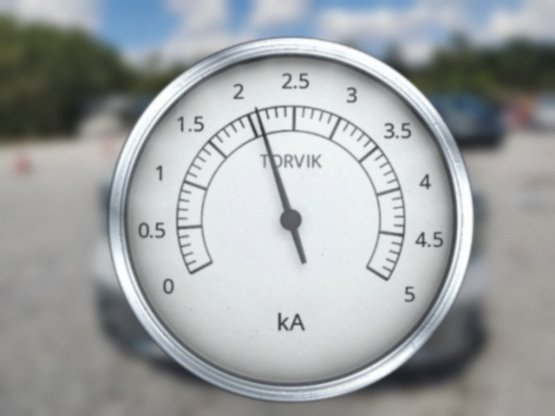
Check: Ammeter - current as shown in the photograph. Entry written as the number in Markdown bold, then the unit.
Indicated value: **2.1** kA
